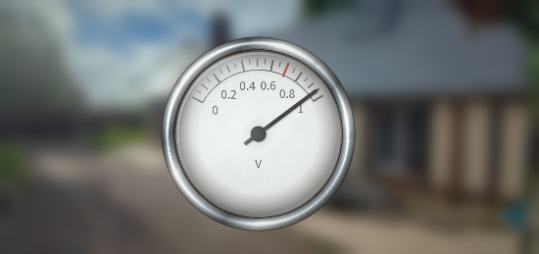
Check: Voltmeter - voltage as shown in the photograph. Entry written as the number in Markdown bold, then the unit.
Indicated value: **0.95** V
